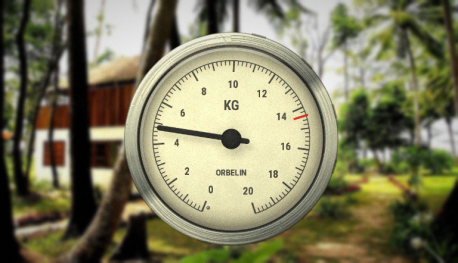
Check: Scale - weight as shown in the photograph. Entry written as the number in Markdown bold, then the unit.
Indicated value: **4.8** kg
